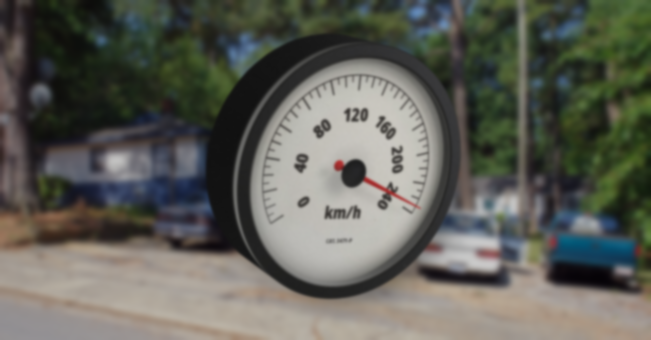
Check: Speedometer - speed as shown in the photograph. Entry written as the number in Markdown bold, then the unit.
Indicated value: **235** km/h
